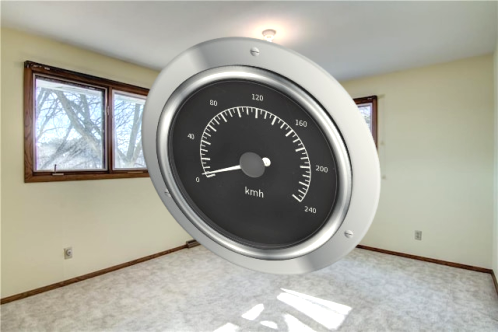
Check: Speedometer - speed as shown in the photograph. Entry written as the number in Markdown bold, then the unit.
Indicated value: **5** km/h
